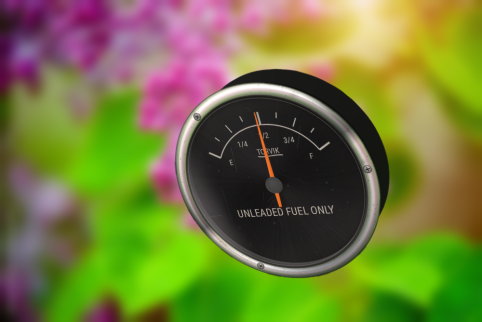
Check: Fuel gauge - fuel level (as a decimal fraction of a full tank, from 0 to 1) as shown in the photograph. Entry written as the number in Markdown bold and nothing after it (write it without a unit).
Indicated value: **0.5**
